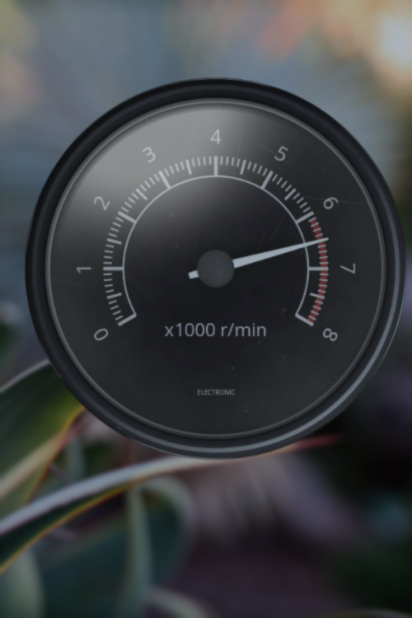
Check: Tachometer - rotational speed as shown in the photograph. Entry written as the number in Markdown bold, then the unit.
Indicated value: **6500** rpm
